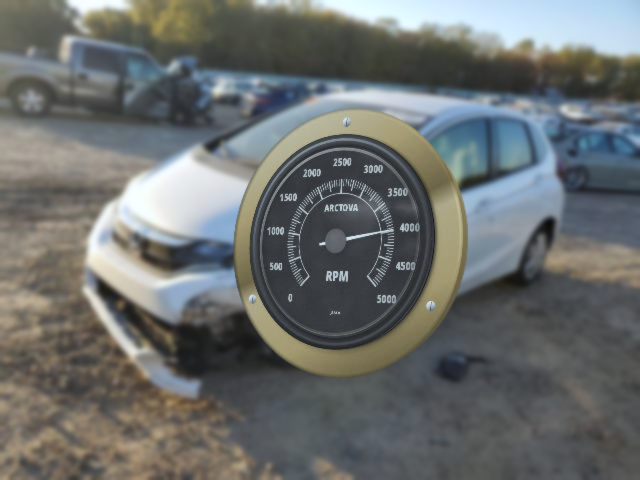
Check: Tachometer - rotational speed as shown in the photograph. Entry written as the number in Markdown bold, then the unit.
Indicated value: **4000** rpm
